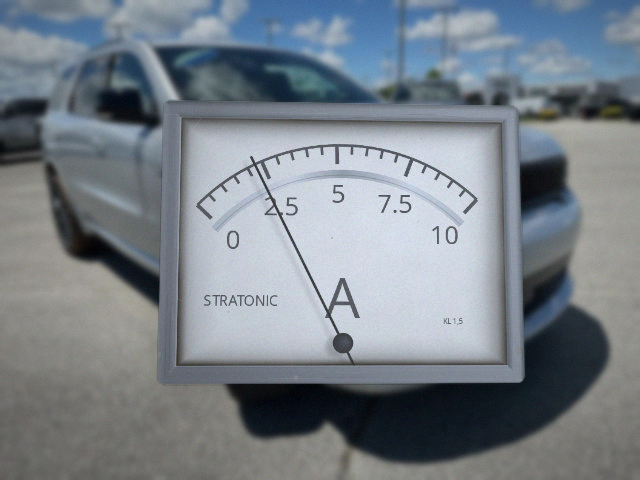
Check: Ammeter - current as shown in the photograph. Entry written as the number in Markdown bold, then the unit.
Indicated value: **2.25** A
